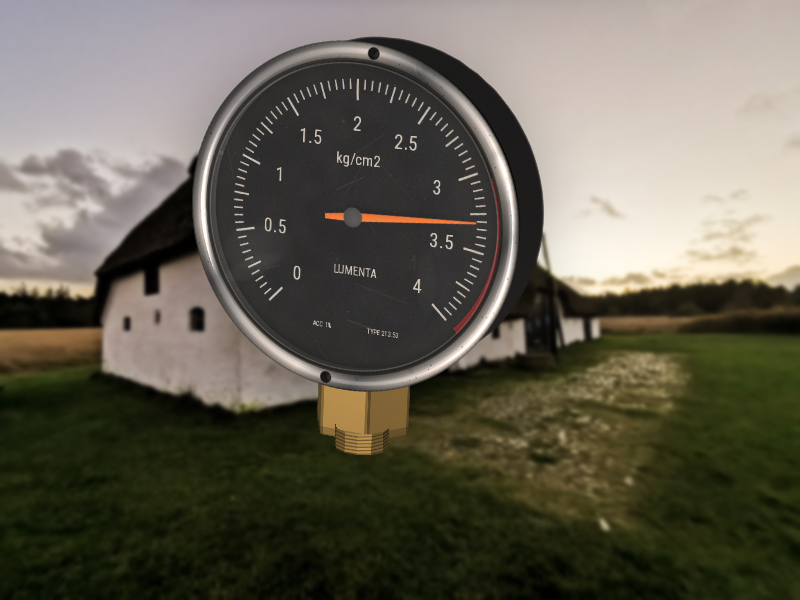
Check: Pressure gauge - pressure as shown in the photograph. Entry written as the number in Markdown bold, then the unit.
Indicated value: **3.3** kg/cm²
